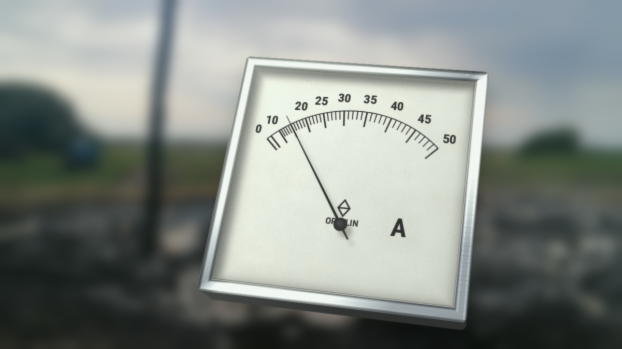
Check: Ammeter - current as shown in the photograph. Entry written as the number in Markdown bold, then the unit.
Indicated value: **15** A
